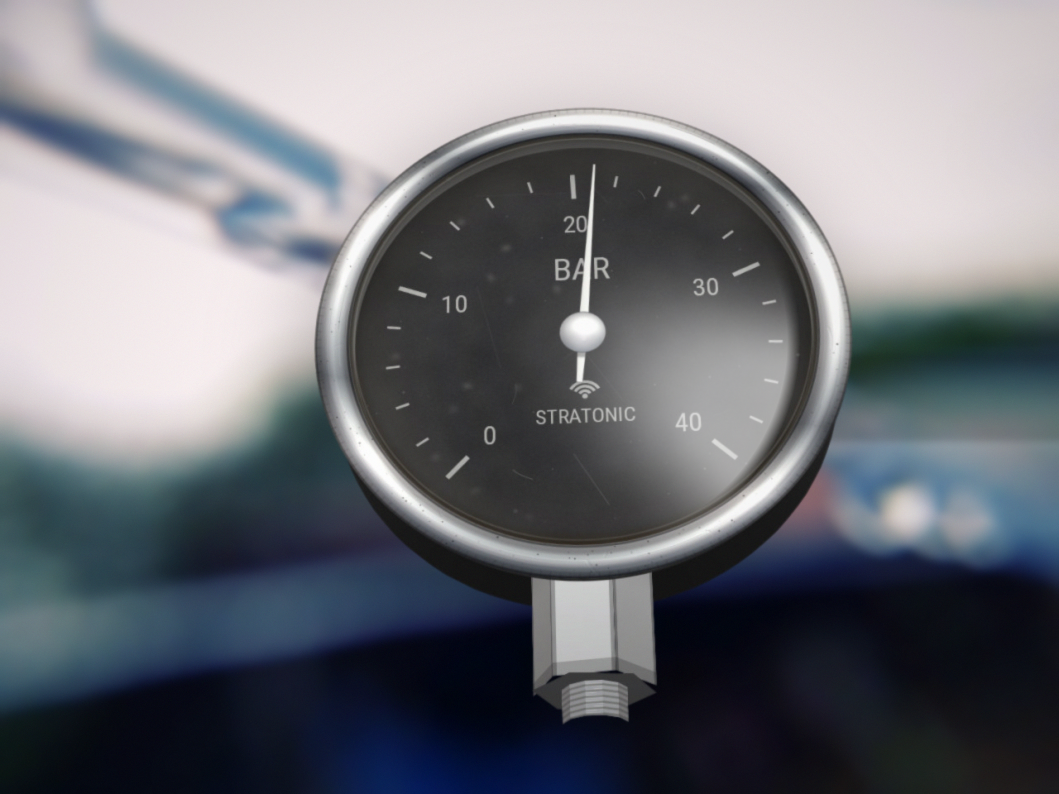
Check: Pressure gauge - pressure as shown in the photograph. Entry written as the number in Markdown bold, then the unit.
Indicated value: **21** bar
